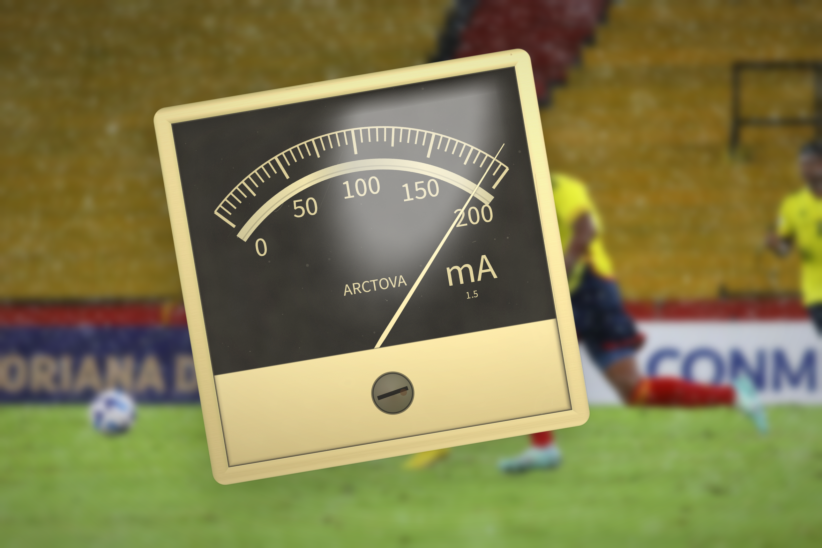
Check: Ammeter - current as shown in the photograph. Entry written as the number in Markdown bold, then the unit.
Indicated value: **190** mA
